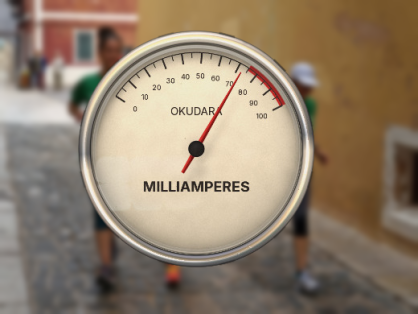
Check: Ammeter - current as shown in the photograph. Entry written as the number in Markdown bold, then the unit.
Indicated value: **72.5** mA
